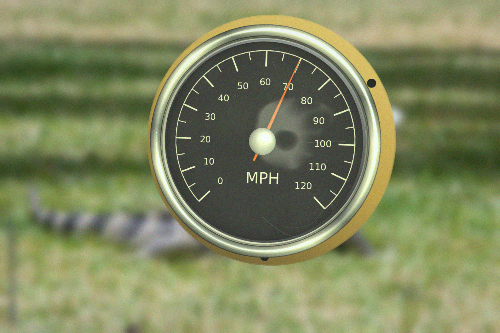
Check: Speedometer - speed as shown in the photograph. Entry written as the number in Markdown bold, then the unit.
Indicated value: **70** mph
